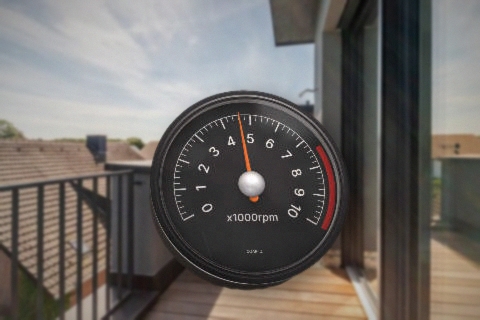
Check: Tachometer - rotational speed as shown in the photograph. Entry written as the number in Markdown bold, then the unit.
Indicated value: **4600** rpm
